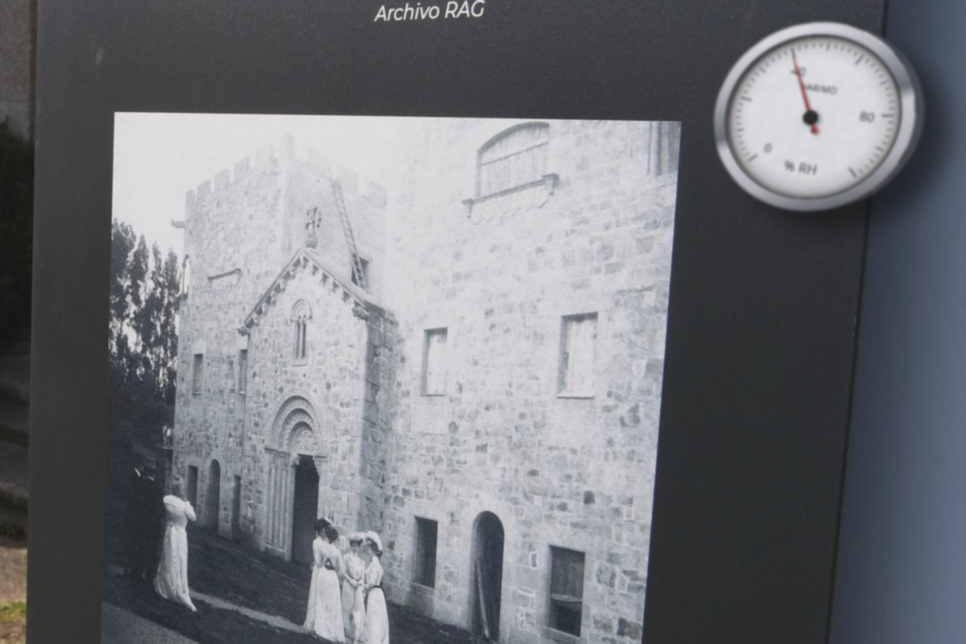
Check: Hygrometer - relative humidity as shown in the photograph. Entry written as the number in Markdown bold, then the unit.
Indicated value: **40** %
